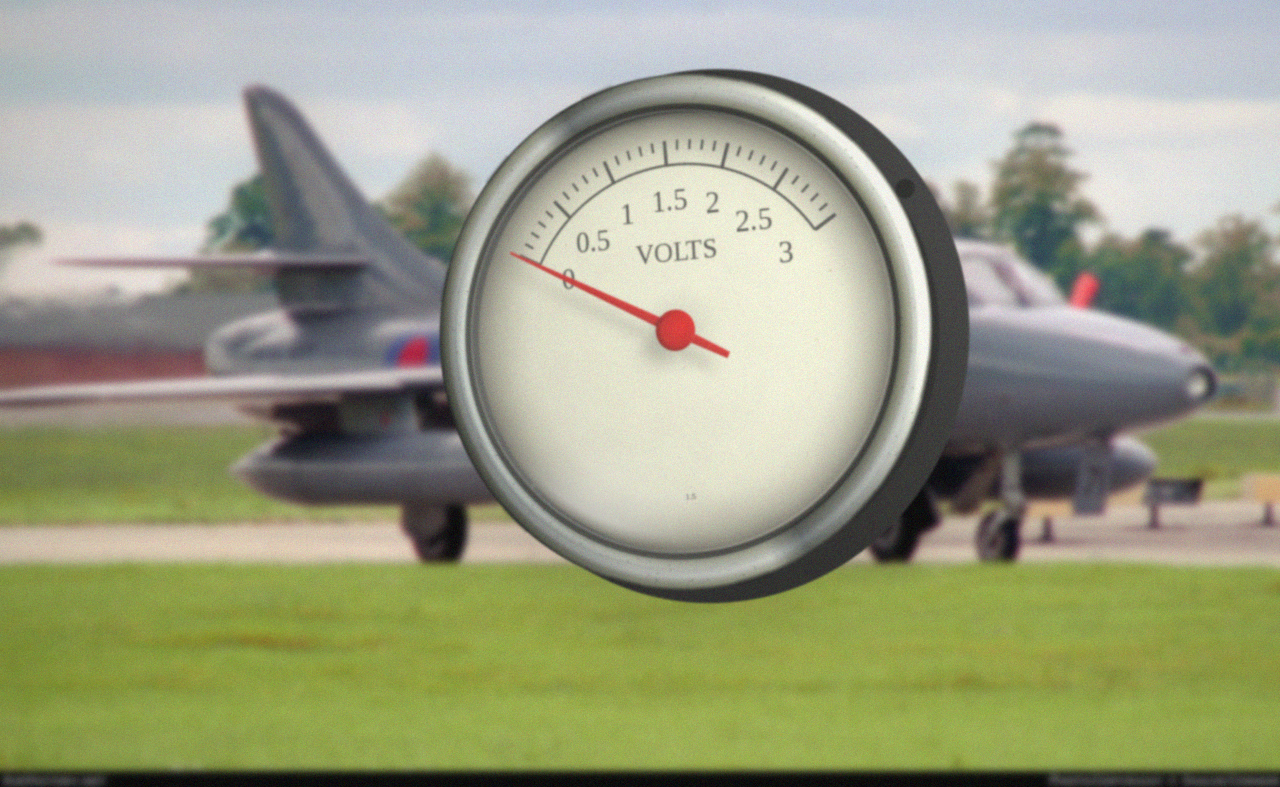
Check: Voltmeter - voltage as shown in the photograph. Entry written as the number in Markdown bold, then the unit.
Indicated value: **0** V
